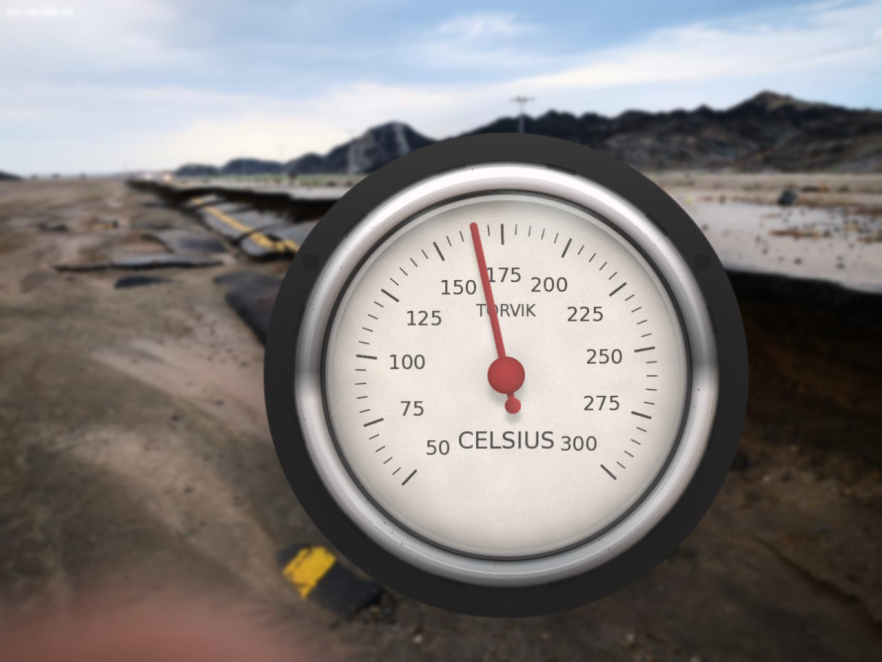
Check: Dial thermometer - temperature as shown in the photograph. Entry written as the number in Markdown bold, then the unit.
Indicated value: **165** °C
